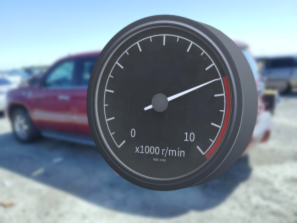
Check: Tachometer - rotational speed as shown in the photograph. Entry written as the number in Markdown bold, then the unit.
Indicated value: **7500** rpm
